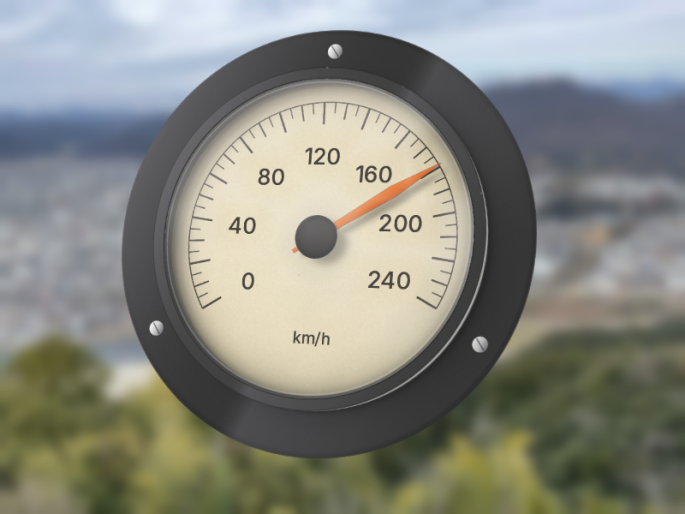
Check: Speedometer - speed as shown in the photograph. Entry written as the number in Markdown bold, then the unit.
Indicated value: **180** km/h
